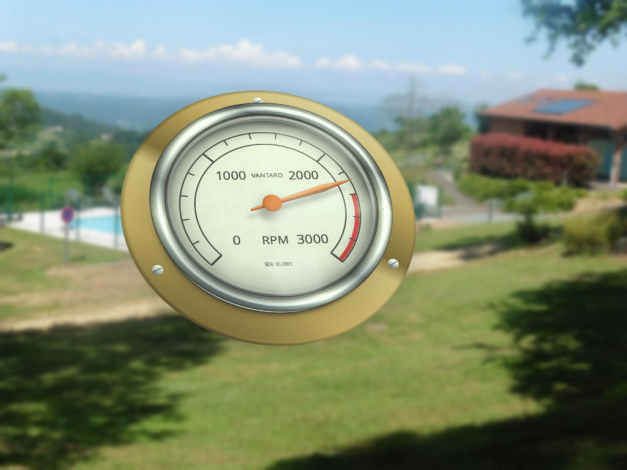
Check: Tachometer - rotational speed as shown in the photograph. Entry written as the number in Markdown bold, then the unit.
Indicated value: **2300** rpm
